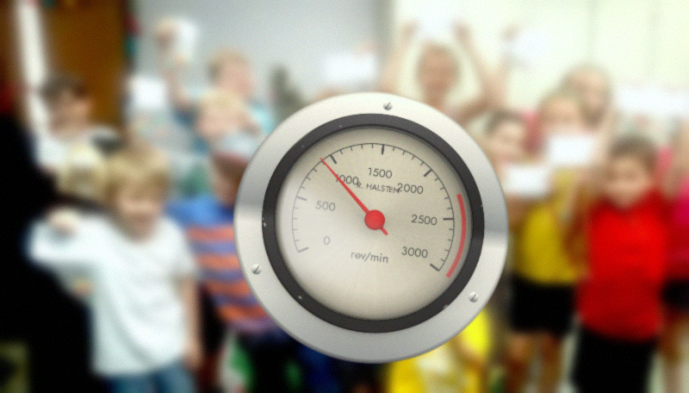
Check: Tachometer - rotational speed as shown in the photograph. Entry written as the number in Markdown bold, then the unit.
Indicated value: **900** rpm
